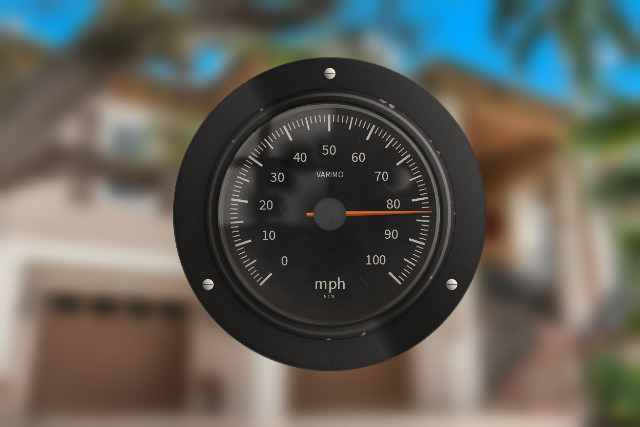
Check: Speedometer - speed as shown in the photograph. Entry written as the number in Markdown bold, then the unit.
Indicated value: **83** mph
